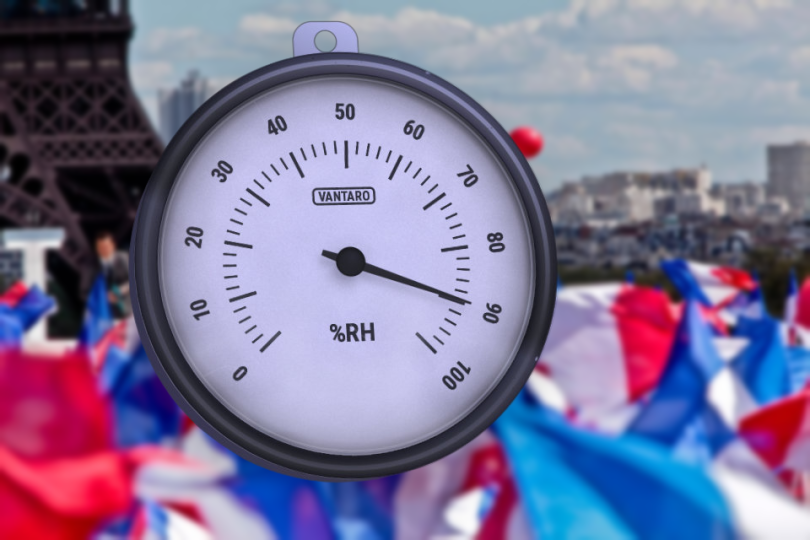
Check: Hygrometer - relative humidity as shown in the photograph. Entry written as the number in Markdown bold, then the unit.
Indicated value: **90** %
